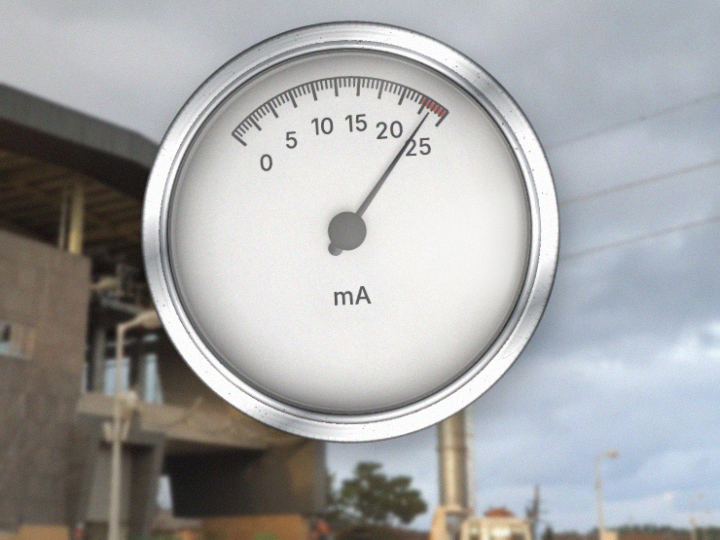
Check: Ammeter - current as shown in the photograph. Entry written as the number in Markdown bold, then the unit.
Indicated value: **23.5** mA
